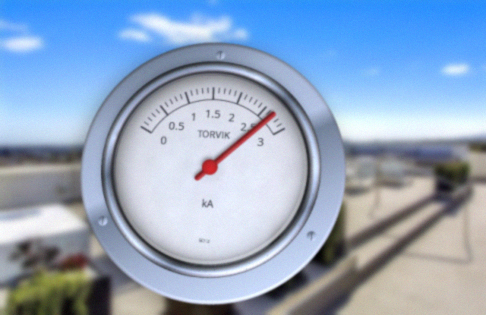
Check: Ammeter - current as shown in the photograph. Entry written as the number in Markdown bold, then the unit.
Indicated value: **2.7** kA
